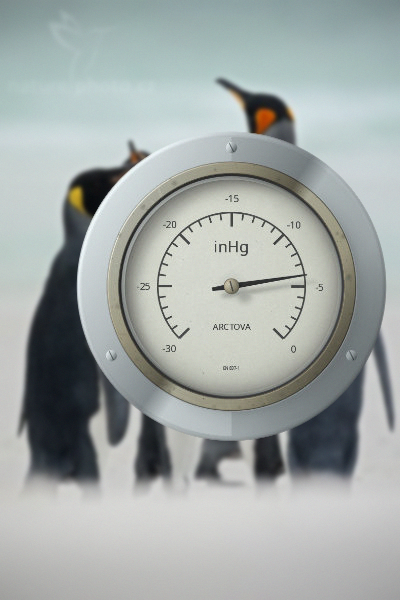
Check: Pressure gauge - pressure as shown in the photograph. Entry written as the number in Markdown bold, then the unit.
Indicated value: **-6** inHg
